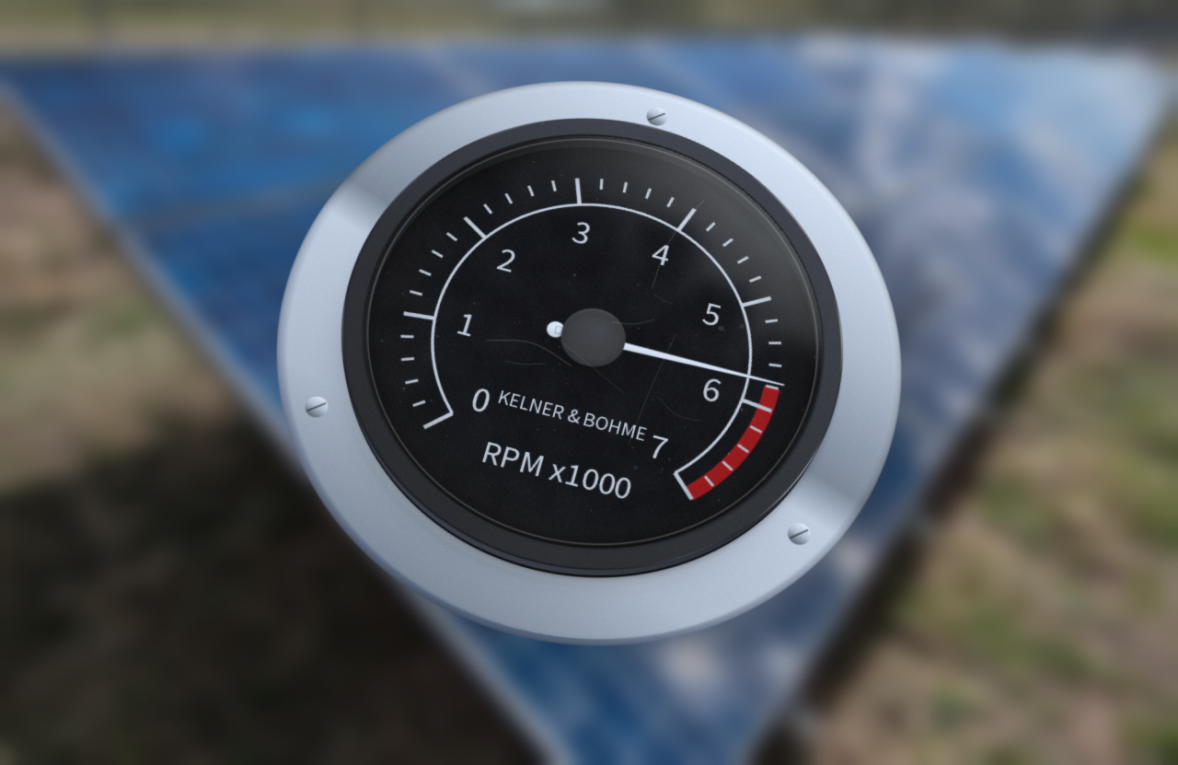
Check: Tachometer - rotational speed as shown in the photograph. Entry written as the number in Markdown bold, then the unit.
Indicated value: **5800** rpm
